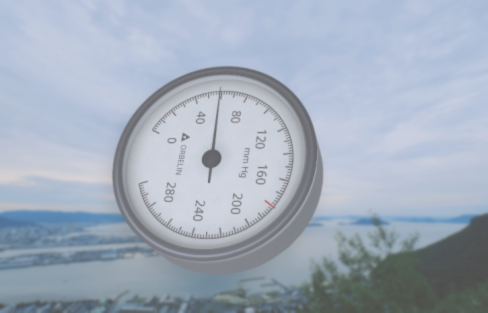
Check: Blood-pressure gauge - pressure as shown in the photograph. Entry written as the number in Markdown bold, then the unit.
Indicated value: **60** mmHg
